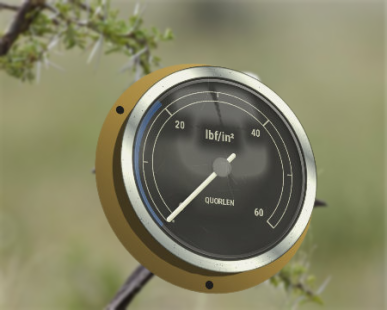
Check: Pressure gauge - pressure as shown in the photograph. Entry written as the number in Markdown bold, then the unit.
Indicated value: **0** psi
